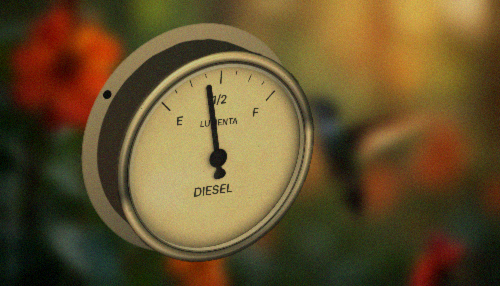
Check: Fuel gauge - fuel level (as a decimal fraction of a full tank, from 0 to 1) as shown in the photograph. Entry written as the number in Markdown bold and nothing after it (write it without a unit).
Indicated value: **0.375**
